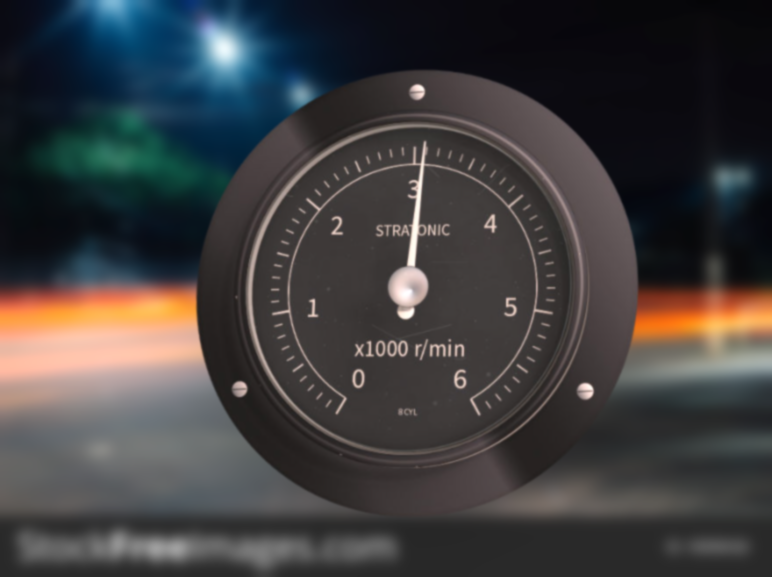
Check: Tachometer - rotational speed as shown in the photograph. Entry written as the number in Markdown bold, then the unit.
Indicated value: **3100** rpm
